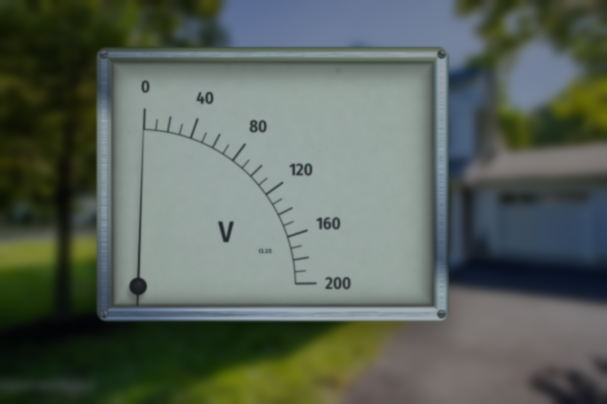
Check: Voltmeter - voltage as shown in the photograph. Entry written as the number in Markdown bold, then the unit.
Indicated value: **0** V
